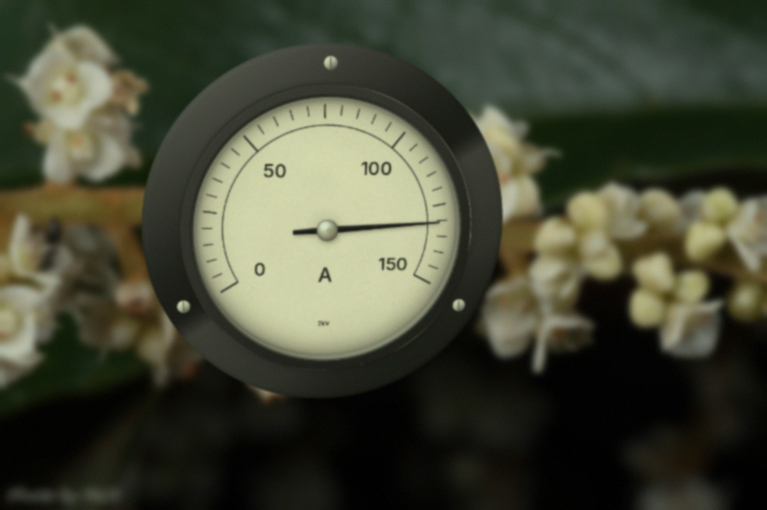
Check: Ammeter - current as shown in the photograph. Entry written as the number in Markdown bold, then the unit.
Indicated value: **130** A
